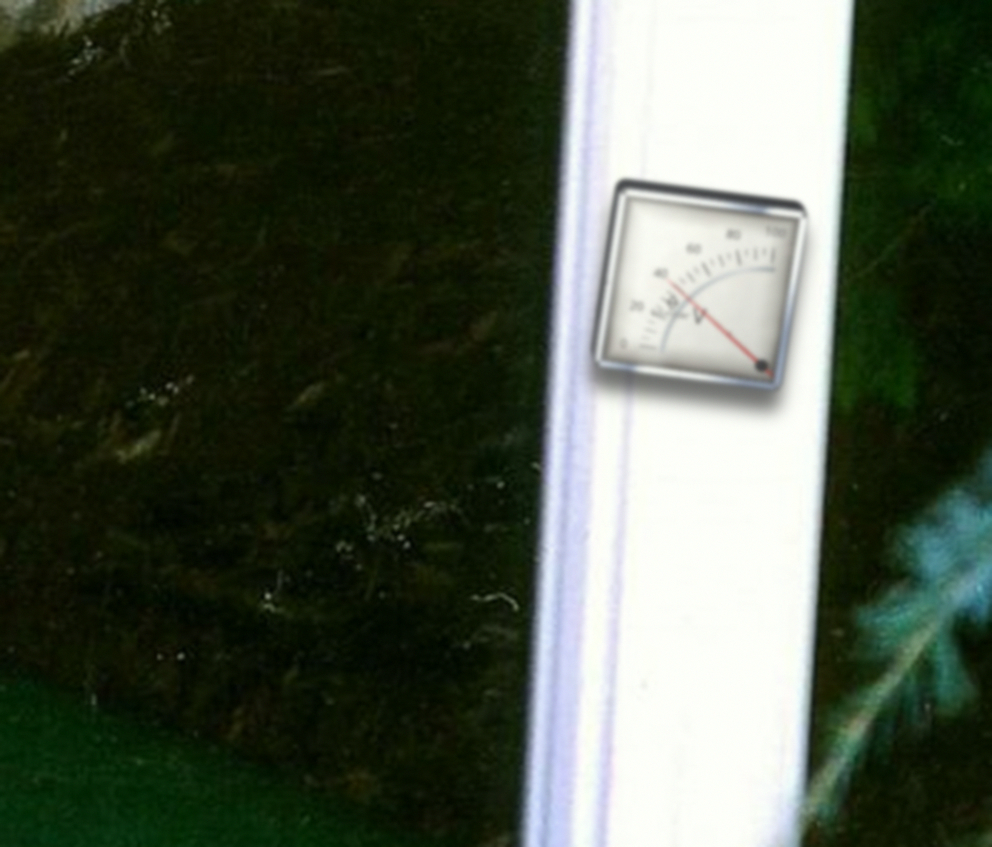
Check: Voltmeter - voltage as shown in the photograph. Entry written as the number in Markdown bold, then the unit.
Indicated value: **40** V
